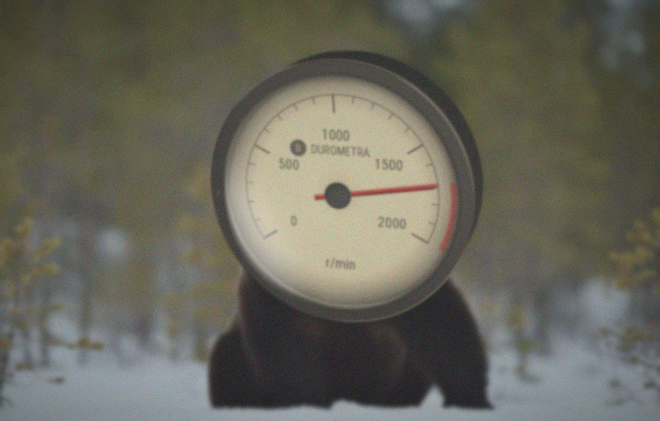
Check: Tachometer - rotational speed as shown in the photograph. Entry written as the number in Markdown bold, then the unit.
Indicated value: **1700** rpm
